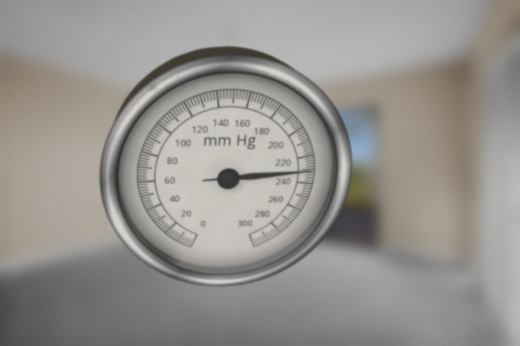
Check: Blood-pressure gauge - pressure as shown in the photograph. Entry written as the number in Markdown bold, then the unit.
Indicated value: **230** mmHg
